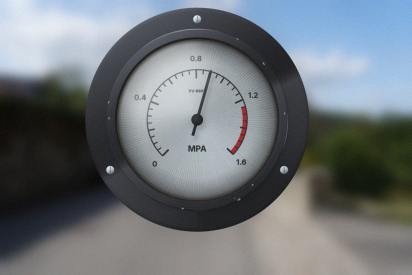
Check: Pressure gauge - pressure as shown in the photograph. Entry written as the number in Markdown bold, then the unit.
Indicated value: **0.9** MPa
